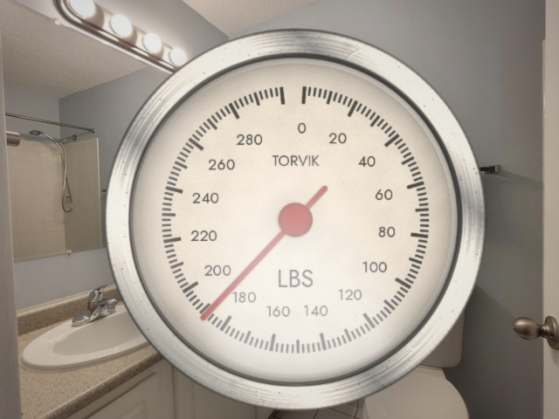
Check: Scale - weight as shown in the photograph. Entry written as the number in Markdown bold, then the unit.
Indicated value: **188** lb
